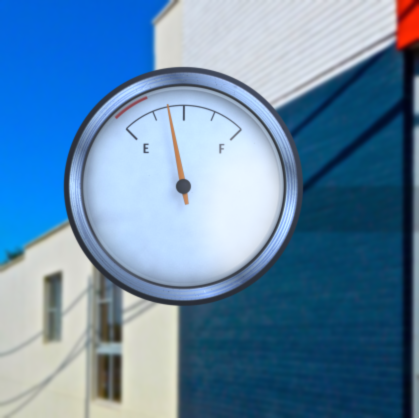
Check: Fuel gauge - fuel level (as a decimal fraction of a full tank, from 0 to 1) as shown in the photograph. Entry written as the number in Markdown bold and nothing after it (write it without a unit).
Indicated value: **0.375**
